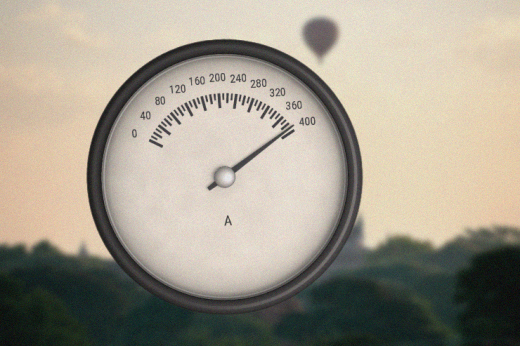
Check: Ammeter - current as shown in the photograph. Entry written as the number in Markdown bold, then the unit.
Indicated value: **390** A
